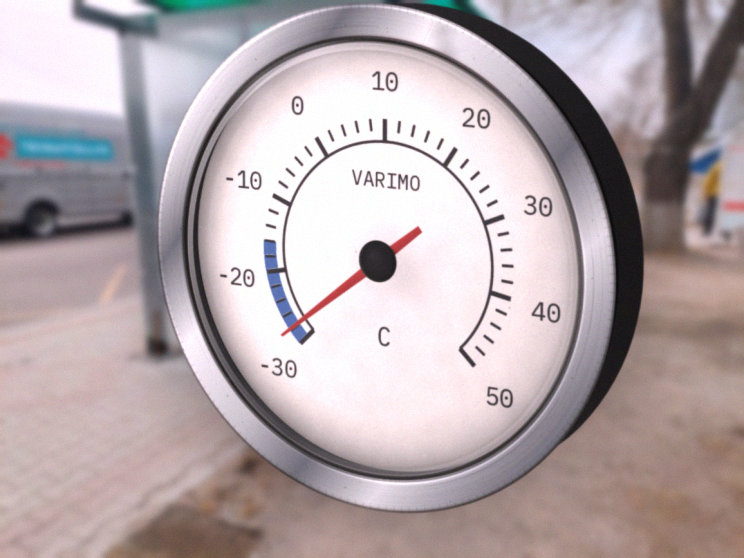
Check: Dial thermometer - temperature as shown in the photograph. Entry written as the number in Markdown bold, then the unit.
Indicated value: **-28** °C
